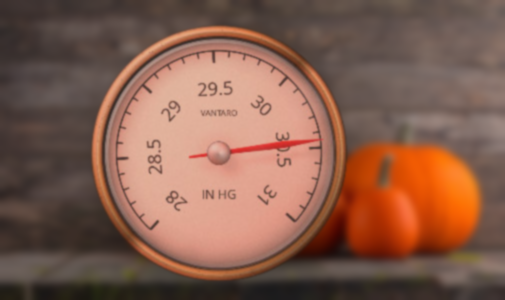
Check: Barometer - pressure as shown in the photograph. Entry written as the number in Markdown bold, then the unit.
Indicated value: **30.45** inHg
